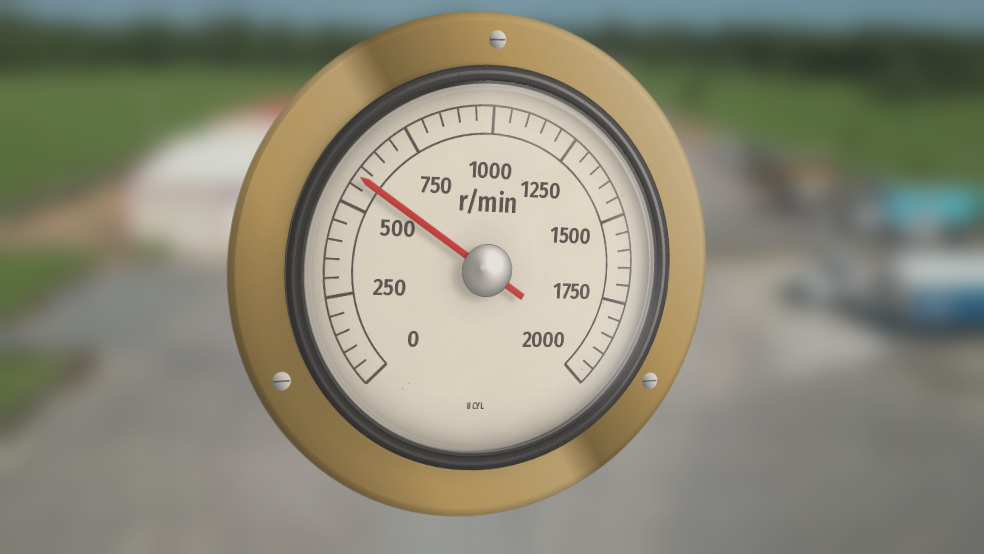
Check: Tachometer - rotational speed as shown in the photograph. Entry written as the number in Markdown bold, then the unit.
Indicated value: **575** rpm
